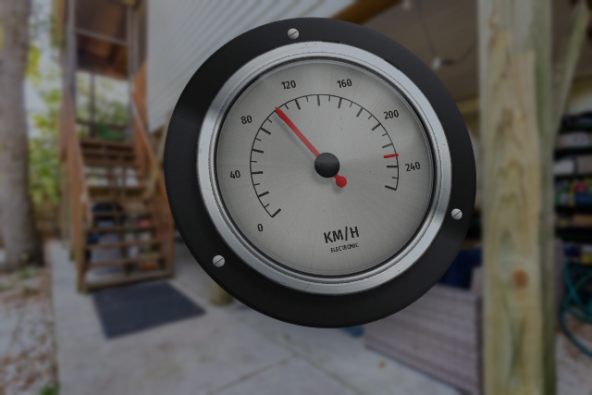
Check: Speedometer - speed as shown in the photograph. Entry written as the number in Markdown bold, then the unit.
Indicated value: **100** km/h
